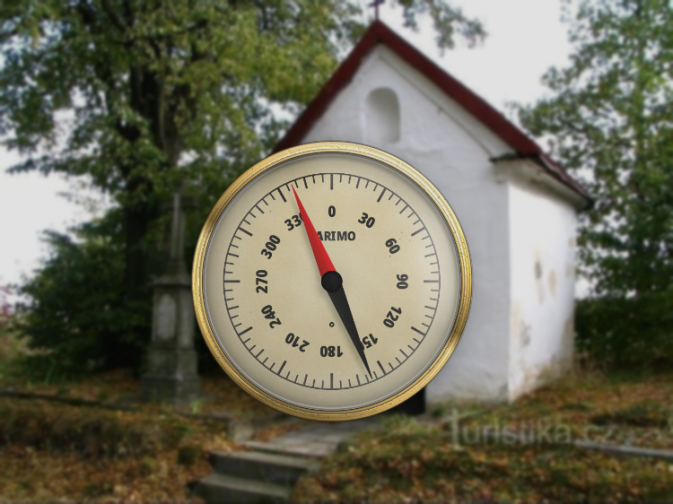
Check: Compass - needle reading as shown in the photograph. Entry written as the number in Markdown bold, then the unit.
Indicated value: **337.5** °
